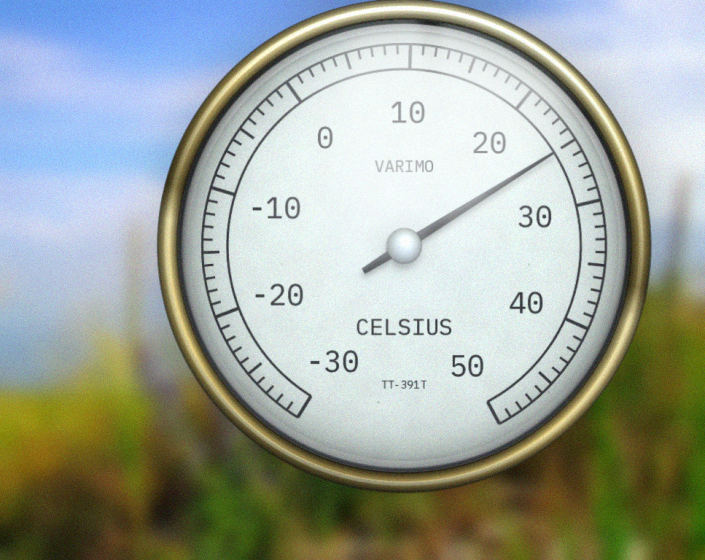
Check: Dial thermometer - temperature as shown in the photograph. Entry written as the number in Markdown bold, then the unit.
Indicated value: **25** °C
